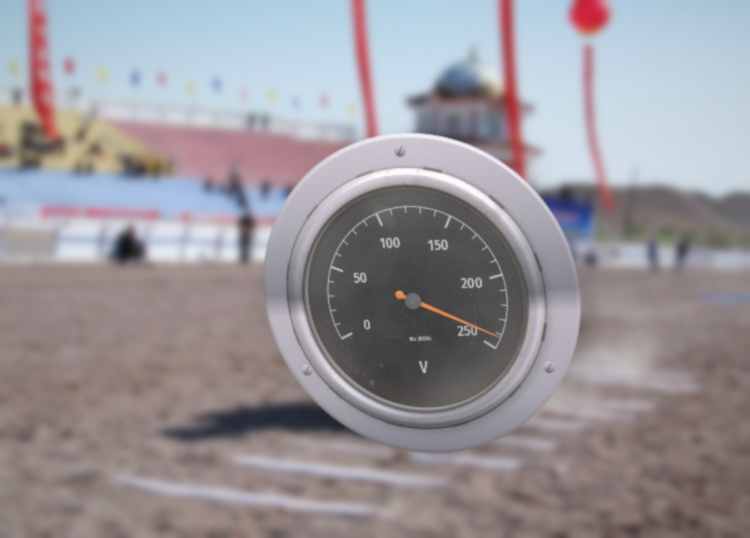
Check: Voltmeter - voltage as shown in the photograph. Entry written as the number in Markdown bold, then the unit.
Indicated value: **240** V
